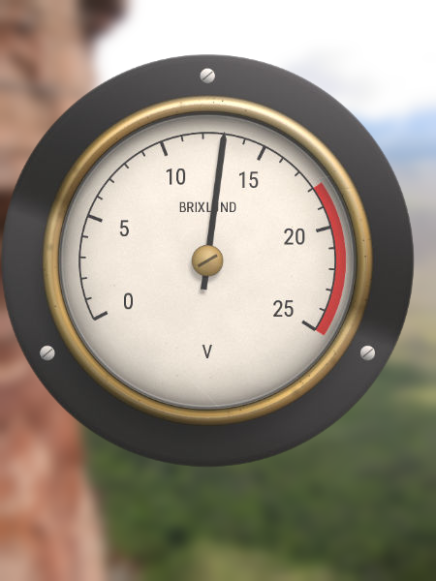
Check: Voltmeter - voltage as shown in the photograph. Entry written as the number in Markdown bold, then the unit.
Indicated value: **13** V
